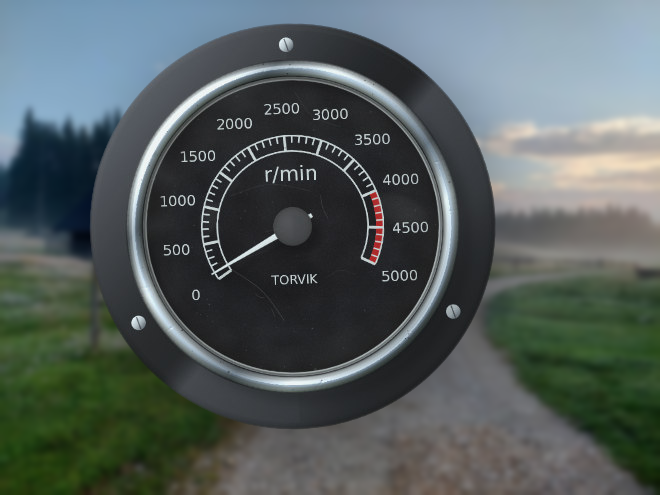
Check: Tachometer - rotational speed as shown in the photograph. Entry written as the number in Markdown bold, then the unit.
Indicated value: **100** rpm
